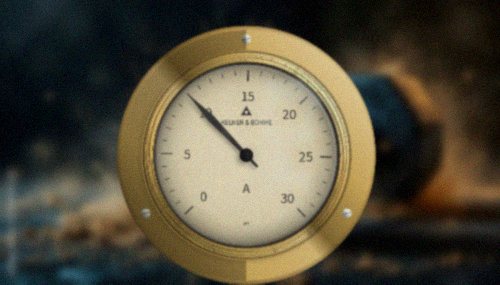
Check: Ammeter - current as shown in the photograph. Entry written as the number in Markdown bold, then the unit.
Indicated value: **10** A
